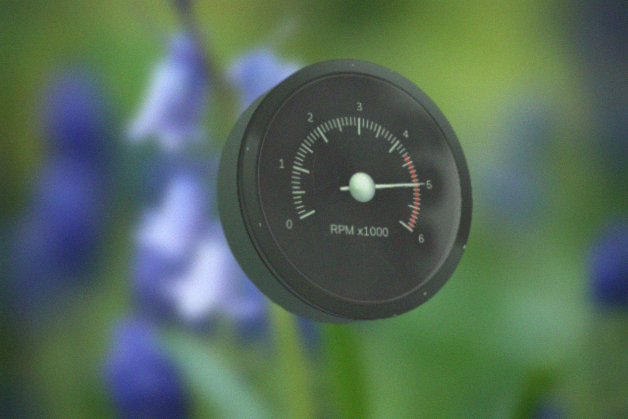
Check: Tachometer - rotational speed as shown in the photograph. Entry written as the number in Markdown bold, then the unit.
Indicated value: **5000** rpm
